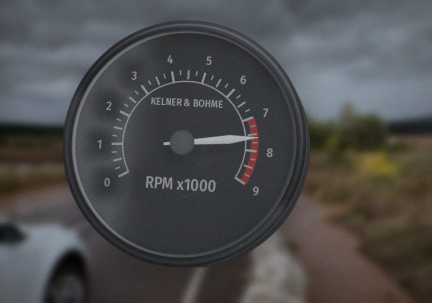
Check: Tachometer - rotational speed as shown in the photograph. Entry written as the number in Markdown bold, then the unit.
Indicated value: **7625** rpm
